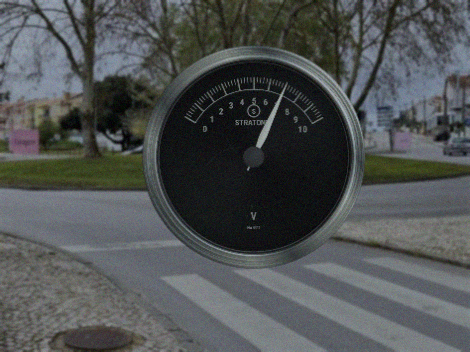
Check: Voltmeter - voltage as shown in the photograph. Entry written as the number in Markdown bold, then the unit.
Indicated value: **7** V
